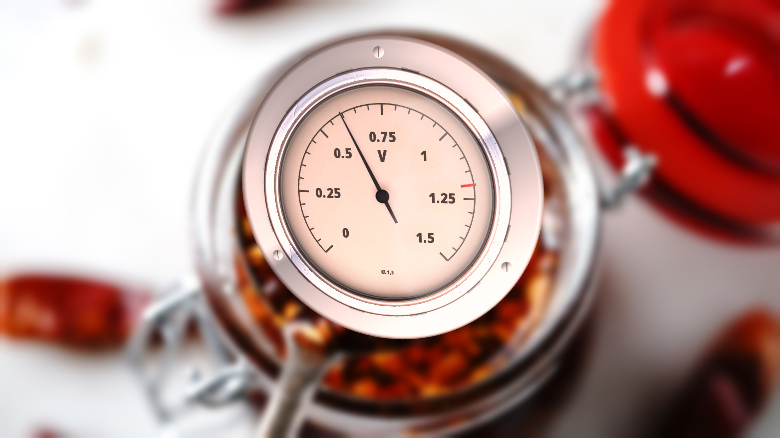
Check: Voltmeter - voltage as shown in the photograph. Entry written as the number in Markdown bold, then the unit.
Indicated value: **0.6** V
